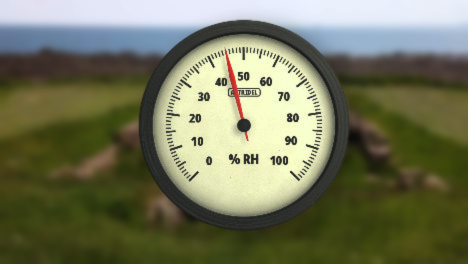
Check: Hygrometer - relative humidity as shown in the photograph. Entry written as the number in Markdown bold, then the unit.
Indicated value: **45** %
